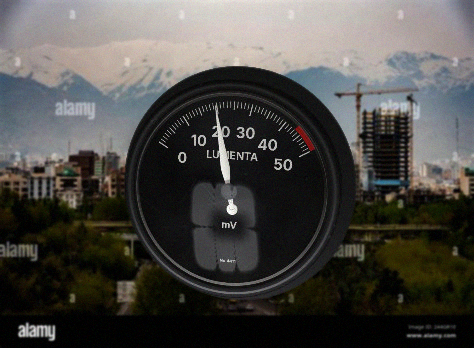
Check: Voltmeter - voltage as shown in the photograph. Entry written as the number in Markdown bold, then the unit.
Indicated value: **20** mV
